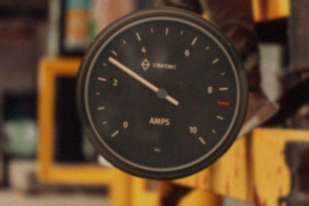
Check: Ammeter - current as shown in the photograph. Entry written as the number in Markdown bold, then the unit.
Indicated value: **2.75** A
